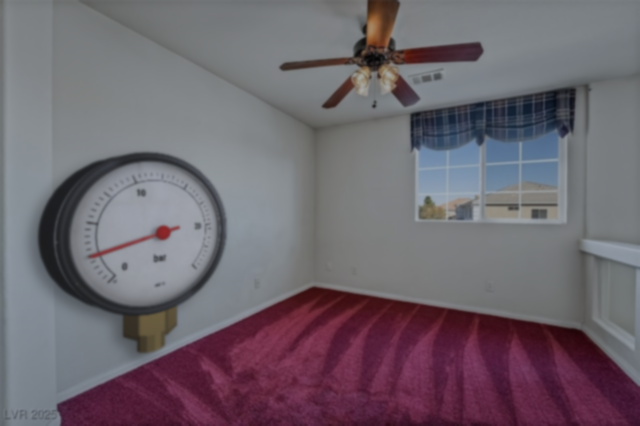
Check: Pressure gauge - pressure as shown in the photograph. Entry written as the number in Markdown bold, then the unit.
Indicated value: **2.5** bar
